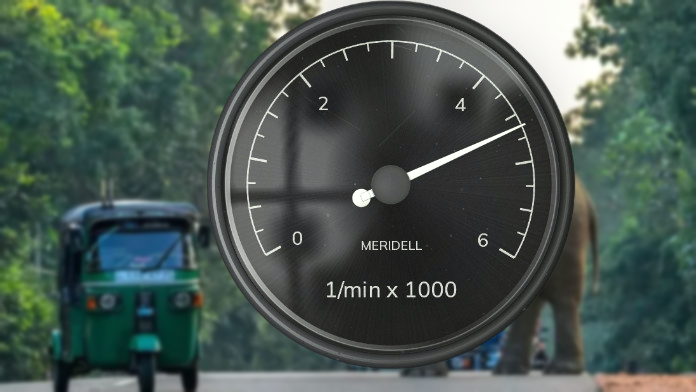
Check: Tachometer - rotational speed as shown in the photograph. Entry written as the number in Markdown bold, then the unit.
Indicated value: **4625** rpm
